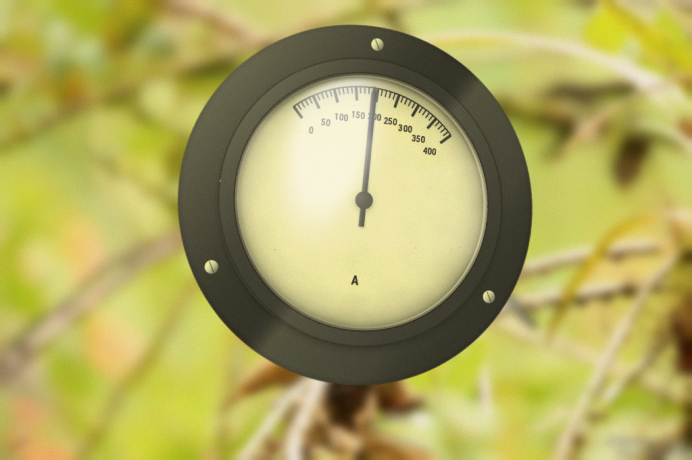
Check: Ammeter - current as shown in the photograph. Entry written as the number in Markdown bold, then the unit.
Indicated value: **190** A
